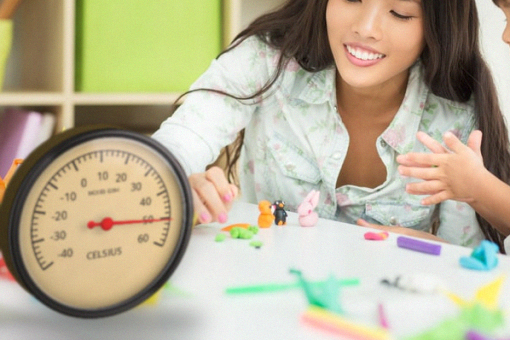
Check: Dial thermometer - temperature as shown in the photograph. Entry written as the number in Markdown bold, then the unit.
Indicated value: **50** °C
